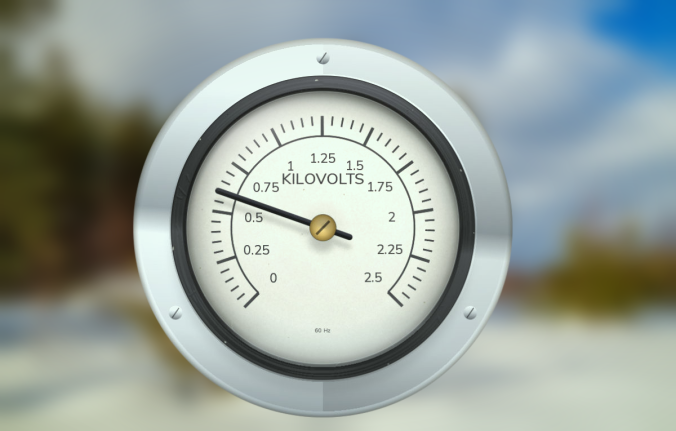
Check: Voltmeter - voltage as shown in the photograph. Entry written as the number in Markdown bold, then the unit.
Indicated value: **0.6** kV
